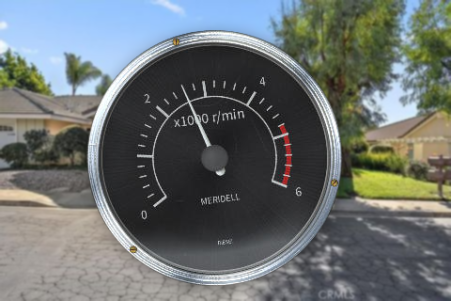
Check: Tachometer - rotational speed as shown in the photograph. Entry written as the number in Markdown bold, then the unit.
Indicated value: **2600** rpm
